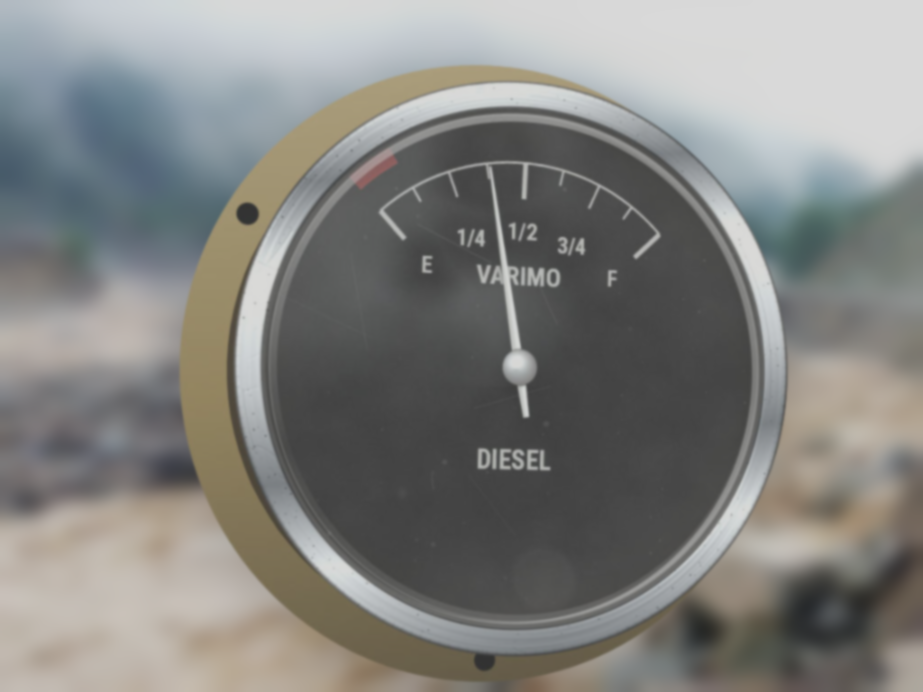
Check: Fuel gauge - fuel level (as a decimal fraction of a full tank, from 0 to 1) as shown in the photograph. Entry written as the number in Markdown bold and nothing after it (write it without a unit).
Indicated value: **0.375**
